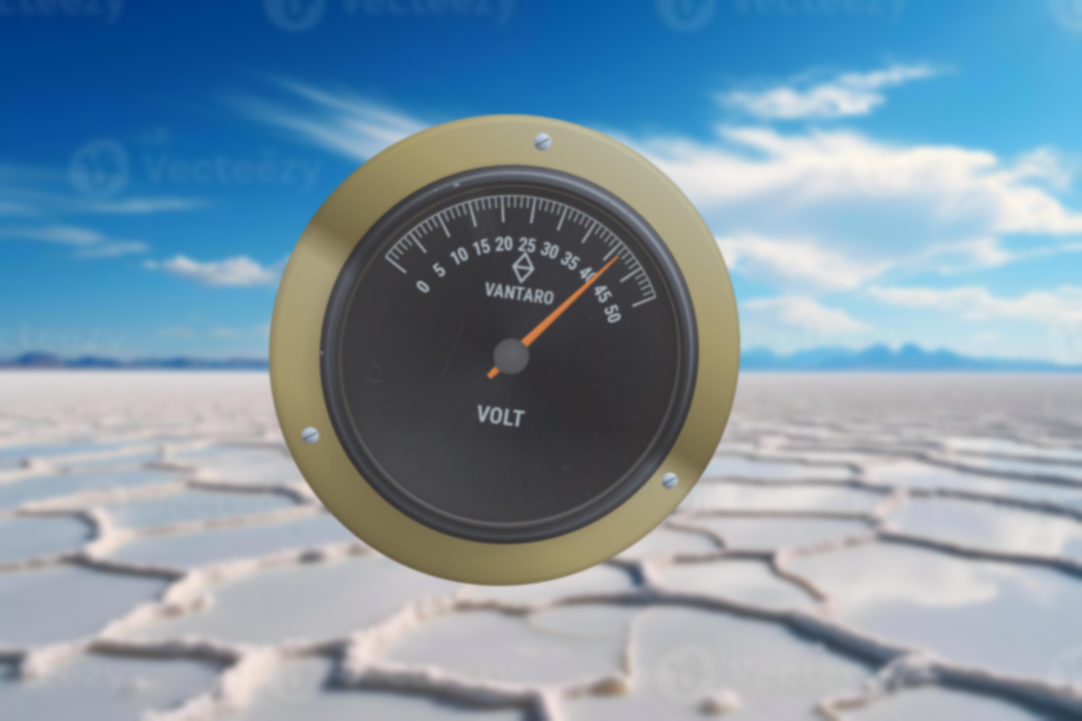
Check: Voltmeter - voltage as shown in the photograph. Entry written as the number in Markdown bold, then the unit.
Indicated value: **41** V
